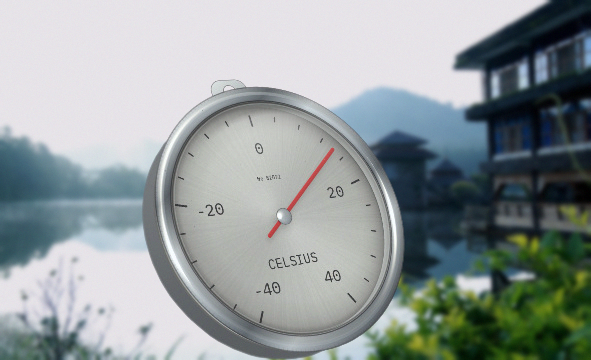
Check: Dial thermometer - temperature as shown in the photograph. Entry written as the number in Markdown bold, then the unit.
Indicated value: **14** °C
